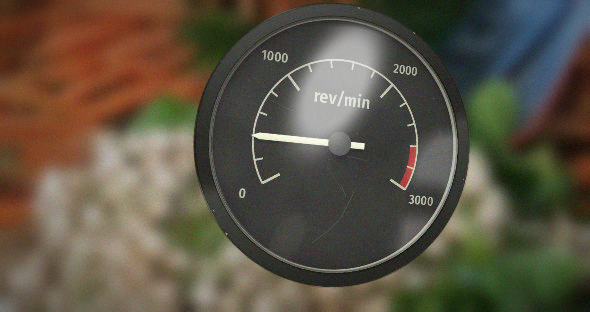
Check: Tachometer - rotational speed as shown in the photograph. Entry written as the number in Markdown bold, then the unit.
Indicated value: **400** rpm
